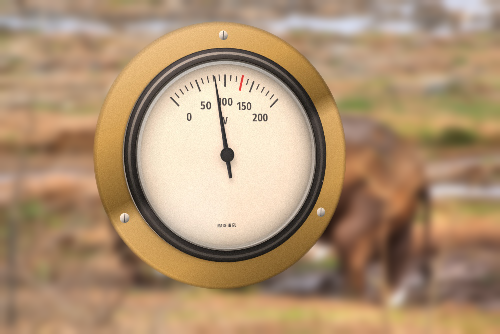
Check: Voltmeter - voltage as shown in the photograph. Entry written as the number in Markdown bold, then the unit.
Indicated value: **80** V
